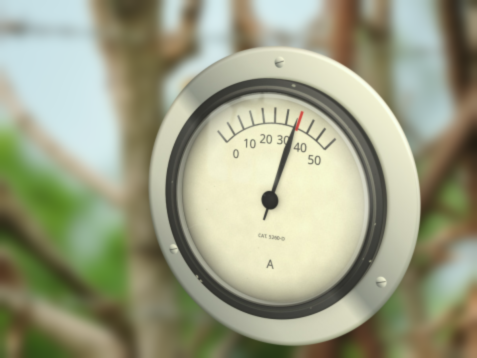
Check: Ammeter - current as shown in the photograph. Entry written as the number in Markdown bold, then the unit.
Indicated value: **35** A
